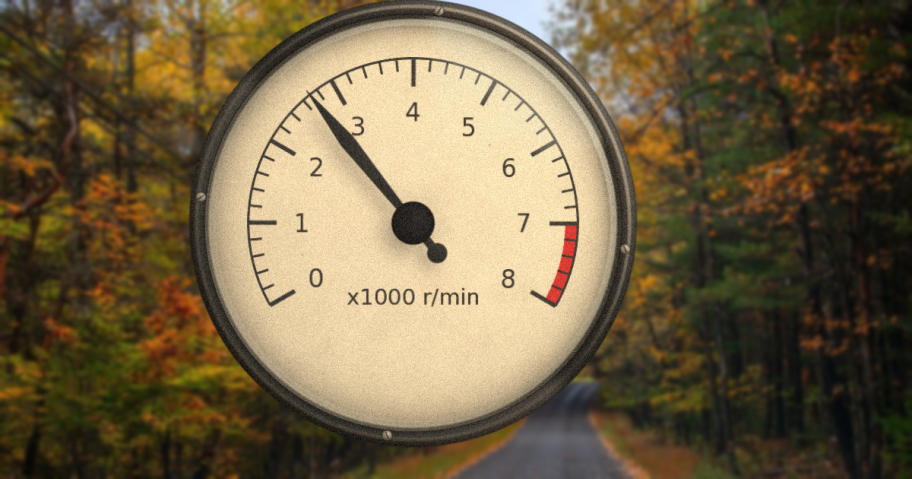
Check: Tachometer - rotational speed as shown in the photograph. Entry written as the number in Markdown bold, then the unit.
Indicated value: **2700** rpm
